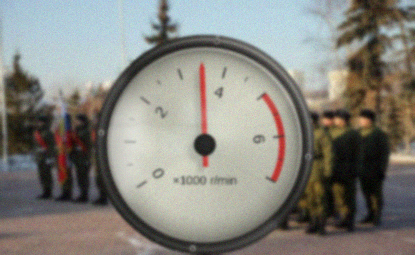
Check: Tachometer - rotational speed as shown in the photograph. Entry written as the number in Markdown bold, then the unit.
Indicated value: **3500** rpm
